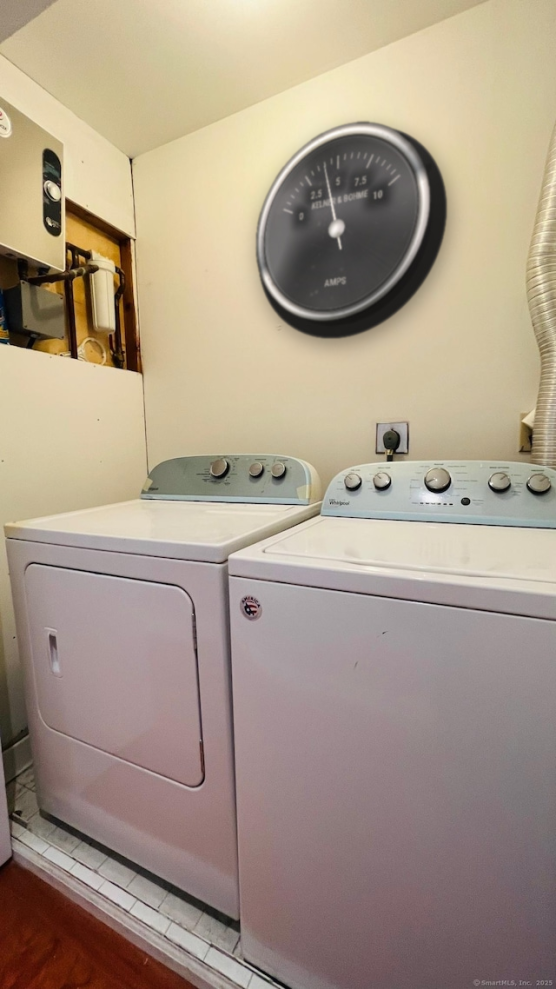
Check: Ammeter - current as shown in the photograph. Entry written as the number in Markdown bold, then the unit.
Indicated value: **4** A
